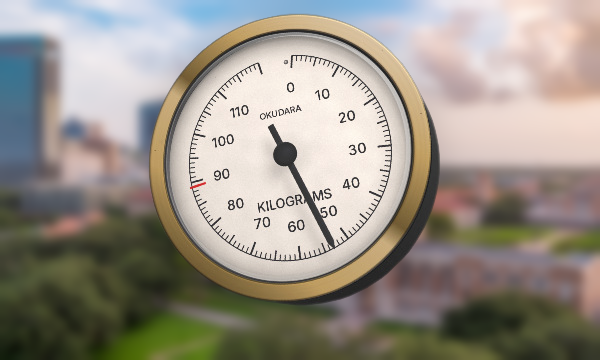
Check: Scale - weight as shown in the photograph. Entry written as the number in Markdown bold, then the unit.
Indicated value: **53** kg
